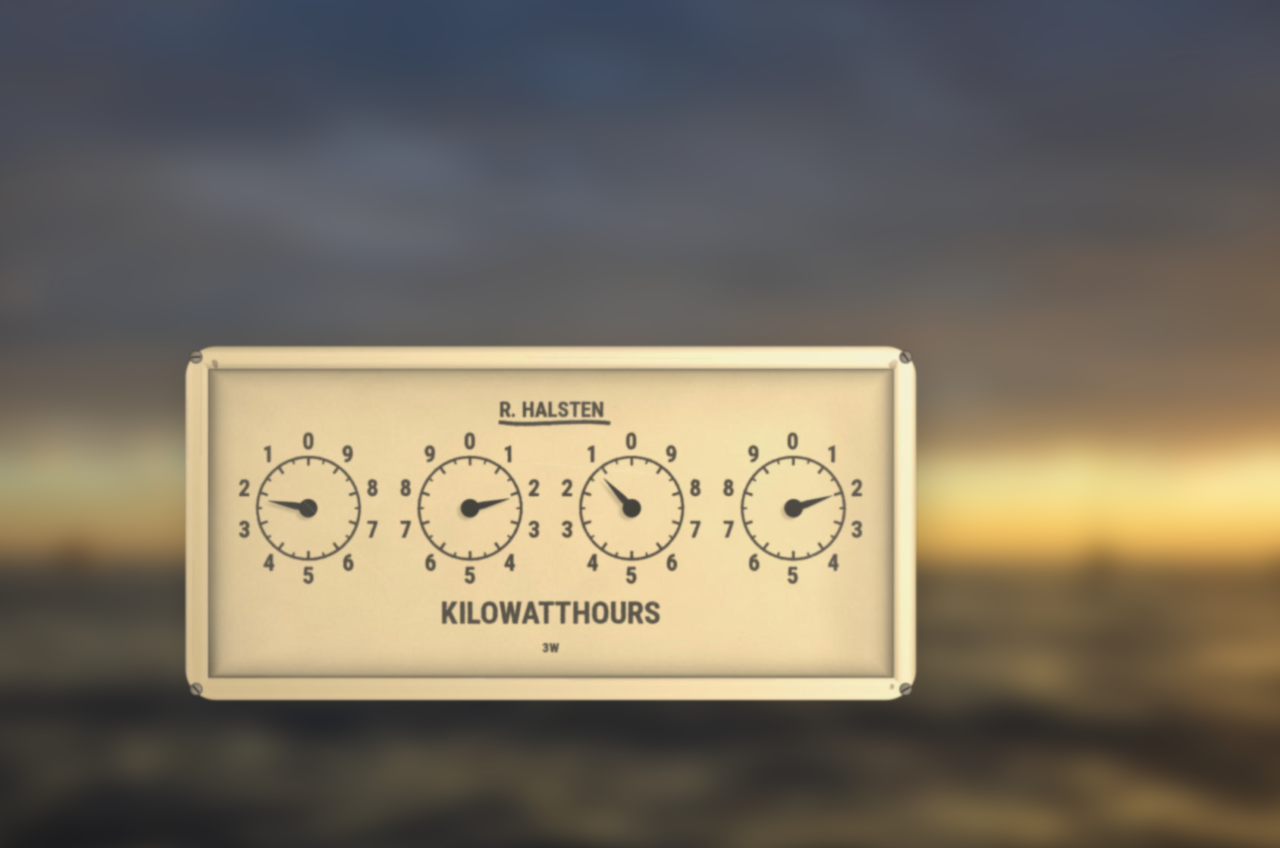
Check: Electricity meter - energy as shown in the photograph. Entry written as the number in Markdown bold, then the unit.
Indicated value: **2212** kWh
